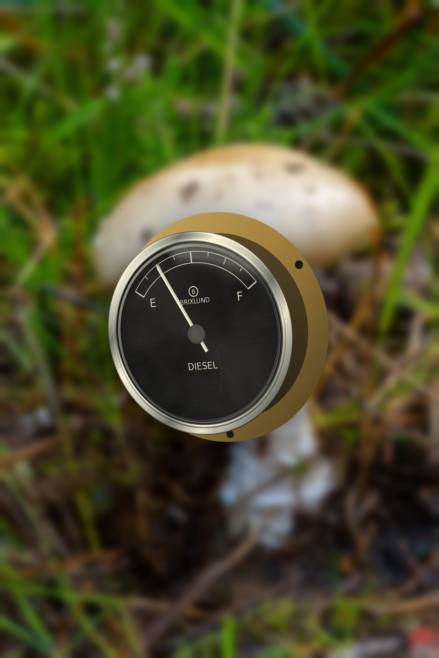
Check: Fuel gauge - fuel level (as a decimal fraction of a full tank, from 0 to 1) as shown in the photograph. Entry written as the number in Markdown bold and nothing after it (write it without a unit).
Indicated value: **0.25**
